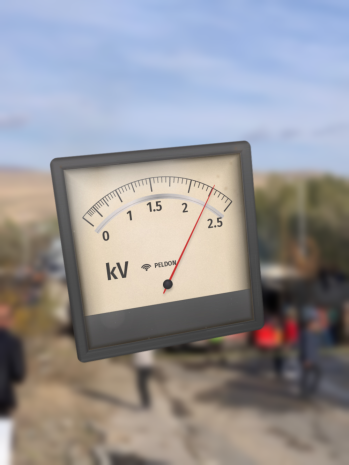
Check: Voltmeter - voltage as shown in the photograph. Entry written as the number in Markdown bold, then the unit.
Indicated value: **2.25** kV
